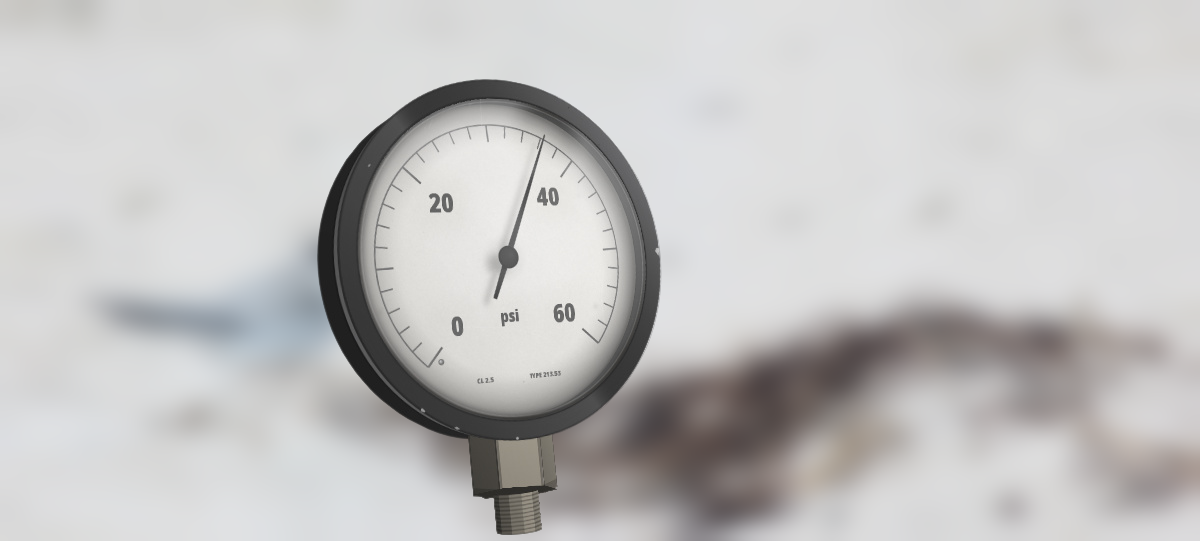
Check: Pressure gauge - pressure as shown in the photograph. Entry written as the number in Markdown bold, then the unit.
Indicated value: **36** psi
